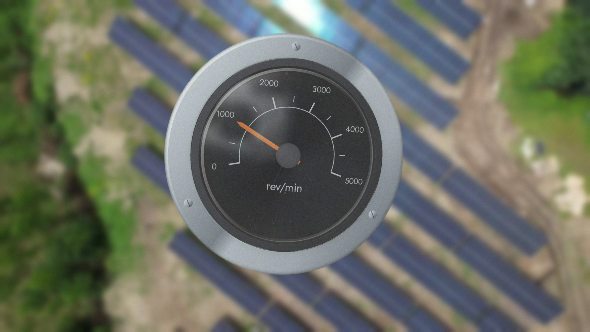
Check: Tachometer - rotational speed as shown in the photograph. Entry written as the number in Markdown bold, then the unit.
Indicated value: **1000** rpm
